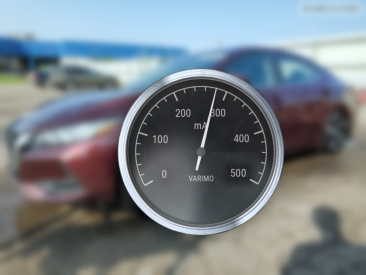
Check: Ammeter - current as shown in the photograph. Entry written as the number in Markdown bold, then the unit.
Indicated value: **280** mA
